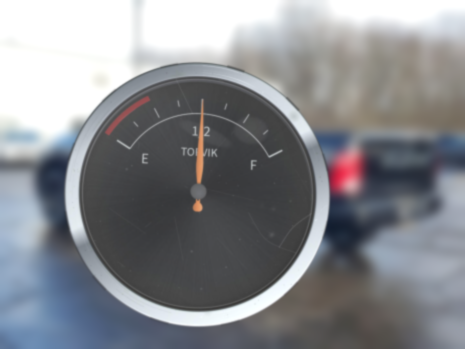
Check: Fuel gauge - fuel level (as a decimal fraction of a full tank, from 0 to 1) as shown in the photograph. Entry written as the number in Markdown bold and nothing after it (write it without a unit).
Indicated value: **0.5**
